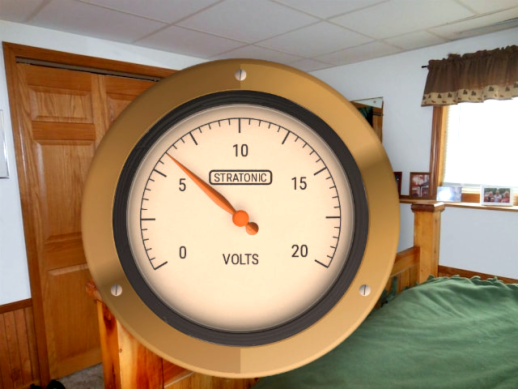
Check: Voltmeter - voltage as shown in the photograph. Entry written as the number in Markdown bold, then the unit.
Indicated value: **6** V
